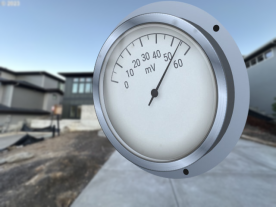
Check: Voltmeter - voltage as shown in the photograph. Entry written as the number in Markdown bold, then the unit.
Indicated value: **55** mV
